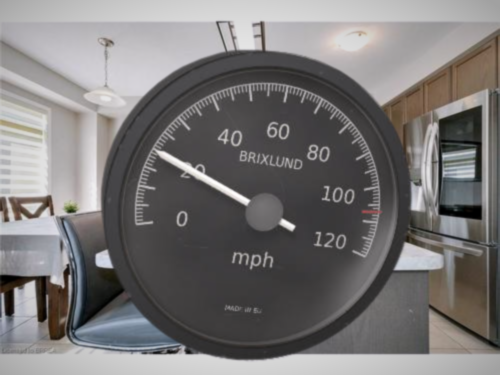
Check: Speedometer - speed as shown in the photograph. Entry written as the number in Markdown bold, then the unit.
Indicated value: **20** mph
